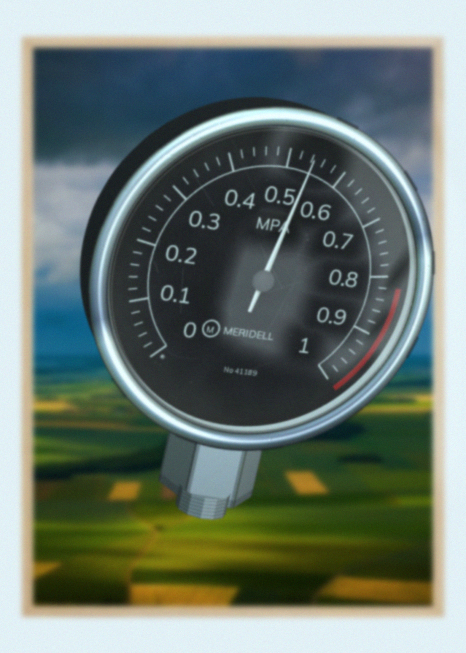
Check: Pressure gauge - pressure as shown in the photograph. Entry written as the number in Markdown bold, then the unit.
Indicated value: **0.54** MPa
